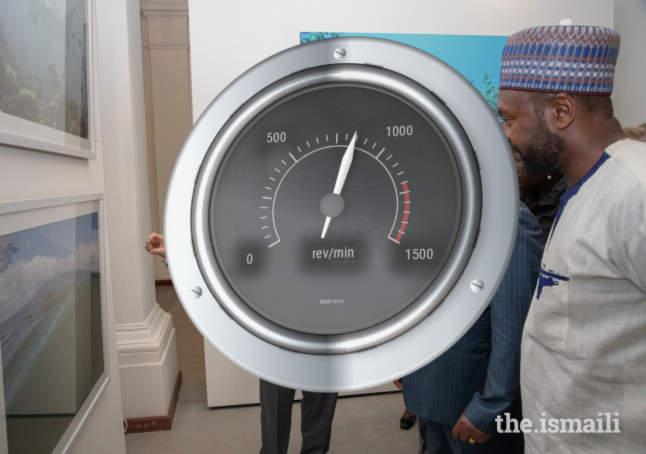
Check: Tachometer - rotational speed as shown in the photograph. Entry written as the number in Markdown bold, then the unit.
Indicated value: **850** rpm
